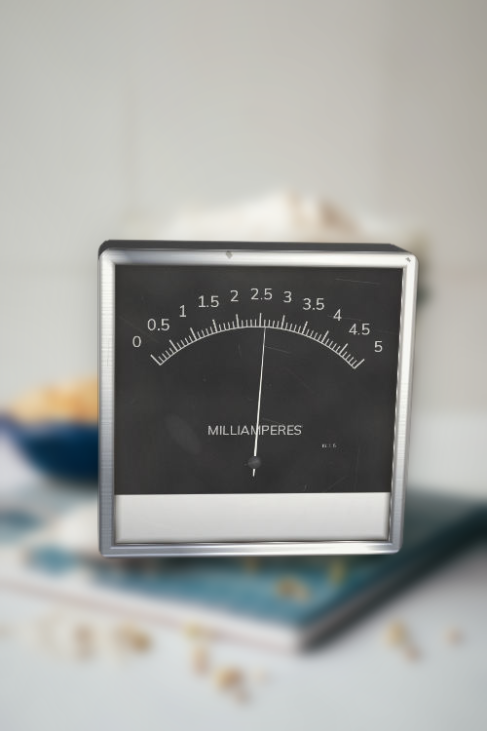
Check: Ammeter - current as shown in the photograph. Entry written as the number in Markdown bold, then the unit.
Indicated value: **2.6** mA
